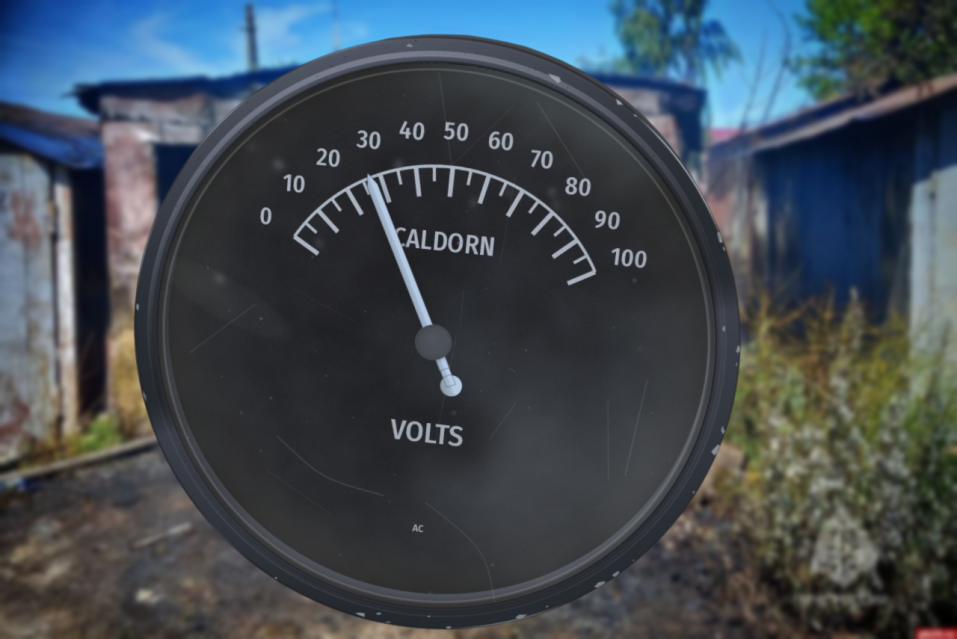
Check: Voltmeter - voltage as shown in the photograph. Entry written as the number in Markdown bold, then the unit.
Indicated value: **27.5** V
